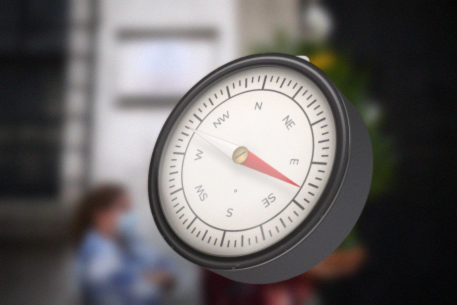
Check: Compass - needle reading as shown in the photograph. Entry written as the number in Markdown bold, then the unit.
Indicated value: **110** °
